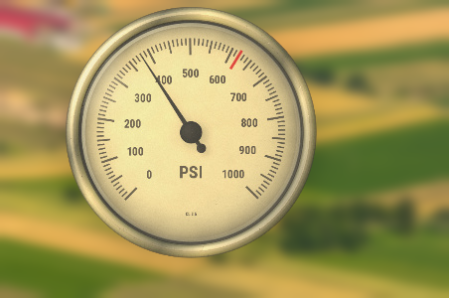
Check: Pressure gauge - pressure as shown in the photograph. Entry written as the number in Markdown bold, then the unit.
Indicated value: **380** psi
